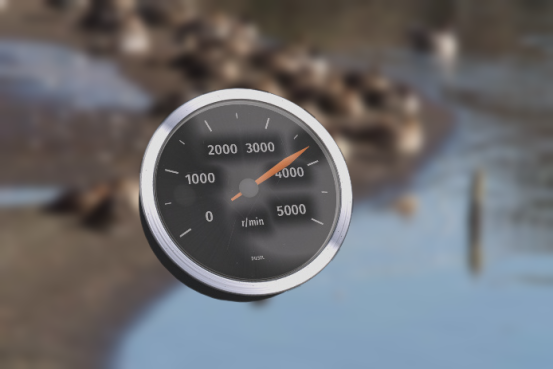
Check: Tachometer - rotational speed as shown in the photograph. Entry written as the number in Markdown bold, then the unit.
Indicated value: **3750** rpm
